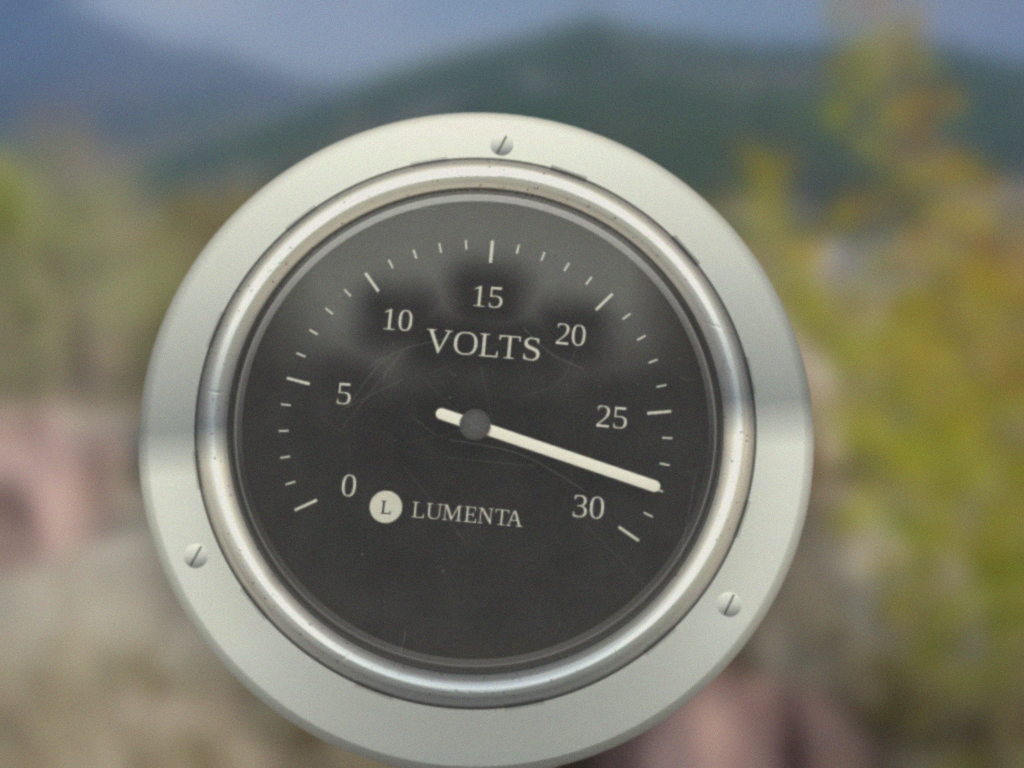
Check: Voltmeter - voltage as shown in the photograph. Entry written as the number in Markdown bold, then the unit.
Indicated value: **28** V
